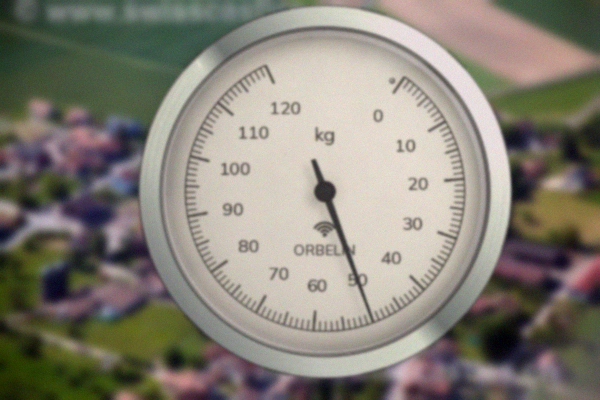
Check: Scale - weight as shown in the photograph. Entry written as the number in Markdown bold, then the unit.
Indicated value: **50** kg
